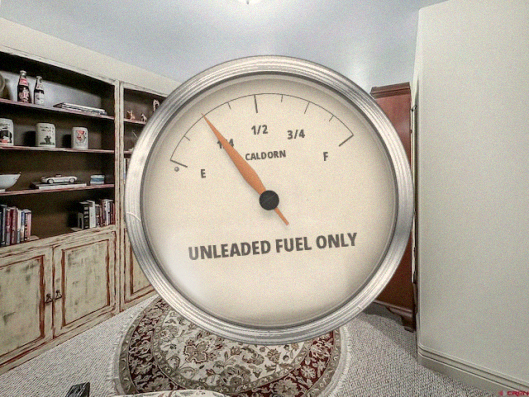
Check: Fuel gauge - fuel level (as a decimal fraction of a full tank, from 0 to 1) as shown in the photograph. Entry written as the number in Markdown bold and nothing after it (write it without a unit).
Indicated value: **0.25**
